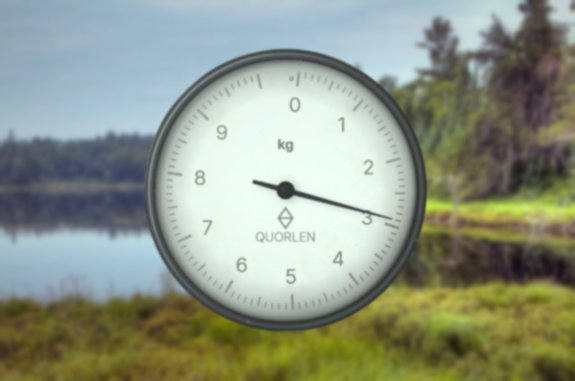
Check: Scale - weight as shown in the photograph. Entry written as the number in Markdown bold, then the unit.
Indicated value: **2.9** kg
